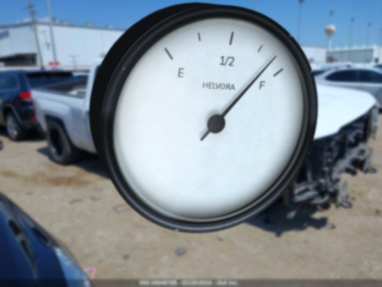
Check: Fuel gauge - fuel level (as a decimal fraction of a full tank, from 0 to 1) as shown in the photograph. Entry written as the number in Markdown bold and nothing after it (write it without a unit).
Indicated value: **0.875**
